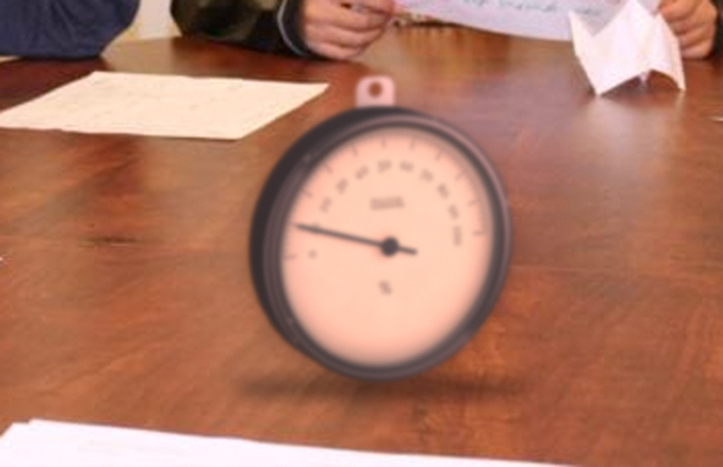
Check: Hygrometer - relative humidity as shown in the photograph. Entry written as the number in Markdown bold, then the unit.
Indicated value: **10** %
